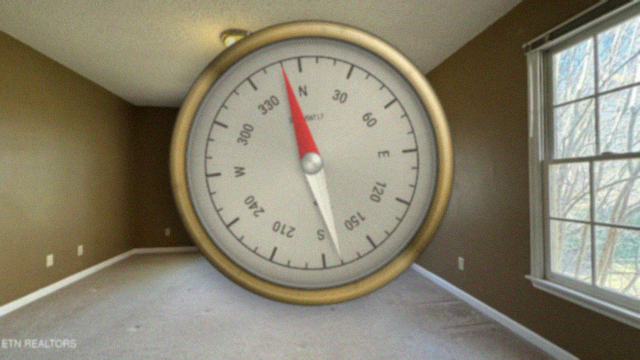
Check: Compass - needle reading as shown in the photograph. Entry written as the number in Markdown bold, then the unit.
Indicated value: **350** °
